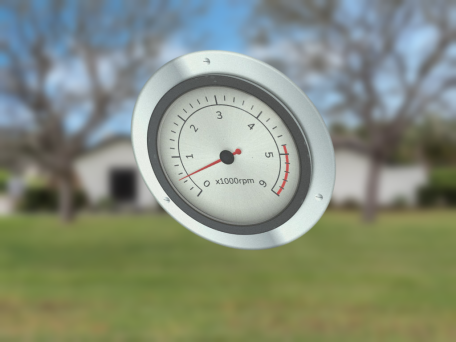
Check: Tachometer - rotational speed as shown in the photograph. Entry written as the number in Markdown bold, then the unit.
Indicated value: **500** rpm
